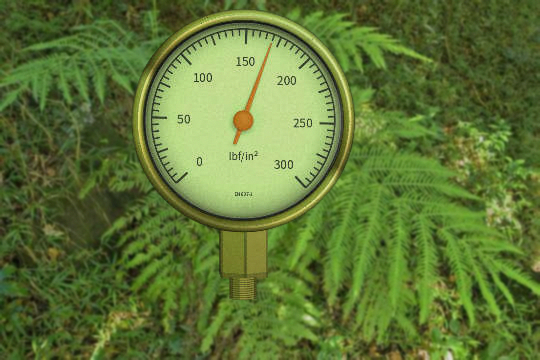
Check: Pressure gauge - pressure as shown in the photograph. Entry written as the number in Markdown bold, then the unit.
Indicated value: **170** psi
